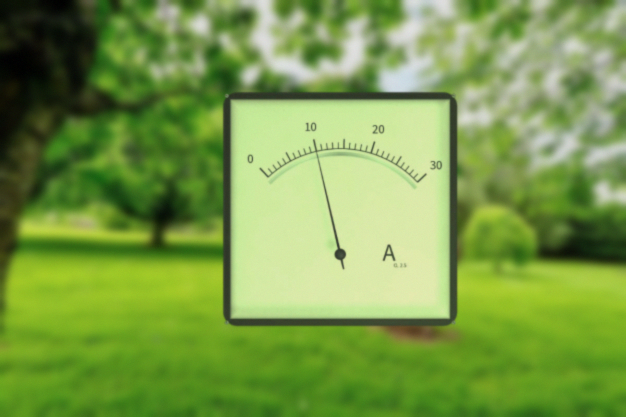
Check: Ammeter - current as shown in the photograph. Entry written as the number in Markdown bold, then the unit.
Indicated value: **10** A
